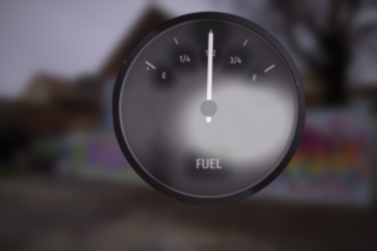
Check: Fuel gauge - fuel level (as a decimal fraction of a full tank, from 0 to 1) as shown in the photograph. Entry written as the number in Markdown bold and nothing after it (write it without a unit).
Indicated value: **0.5**
